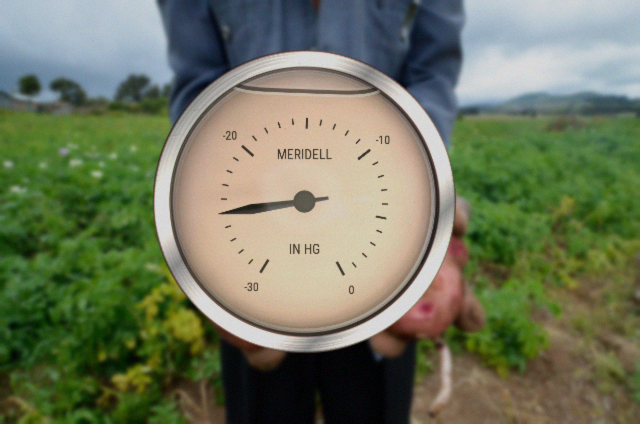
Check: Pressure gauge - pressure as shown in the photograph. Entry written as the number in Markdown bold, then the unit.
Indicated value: **-25** inHg
